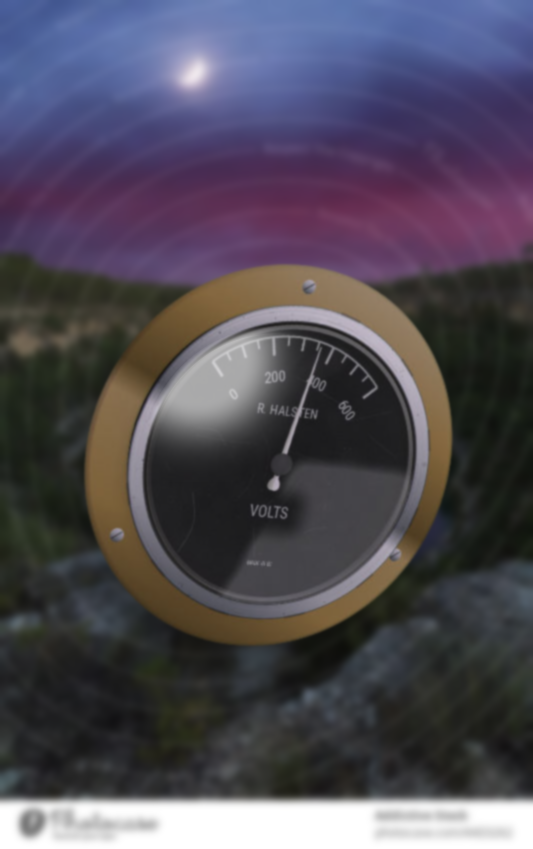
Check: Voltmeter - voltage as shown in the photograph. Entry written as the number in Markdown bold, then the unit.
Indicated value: **350** V
